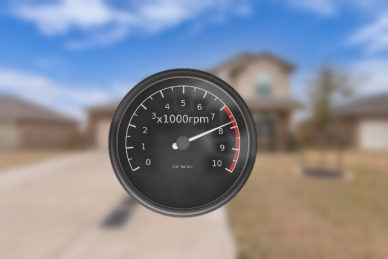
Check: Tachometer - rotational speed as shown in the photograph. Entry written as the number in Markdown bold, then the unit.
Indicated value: **7750** rpm
